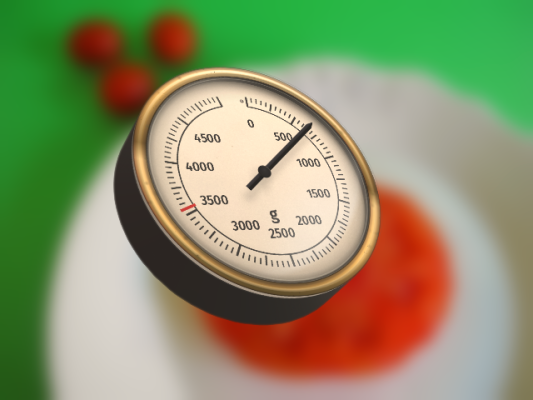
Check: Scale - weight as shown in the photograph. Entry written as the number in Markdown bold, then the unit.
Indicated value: **650** g
